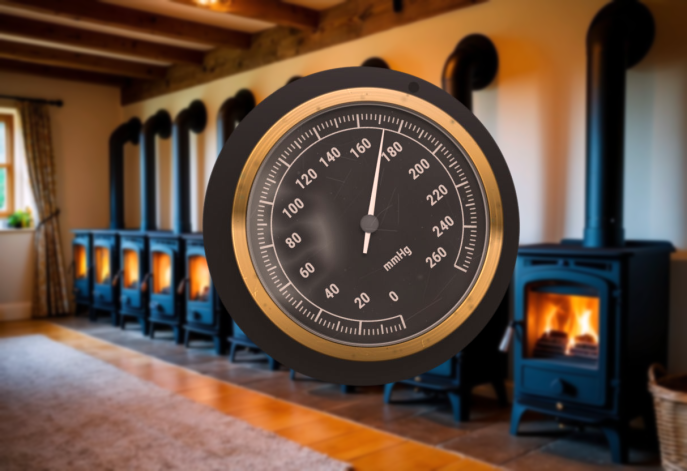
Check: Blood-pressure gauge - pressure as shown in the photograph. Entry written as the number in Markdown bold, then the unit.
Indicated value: **172** mmHg
